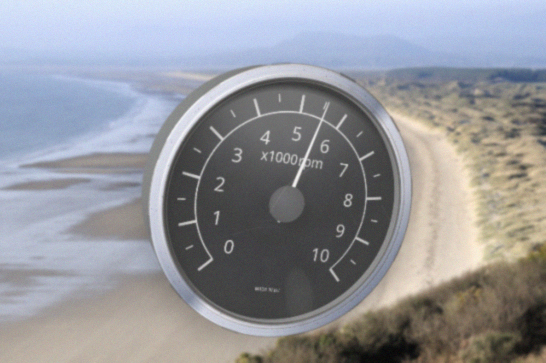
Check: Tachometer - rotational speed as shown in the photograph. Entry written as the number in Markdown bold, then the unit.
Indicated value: **5500** rpm
